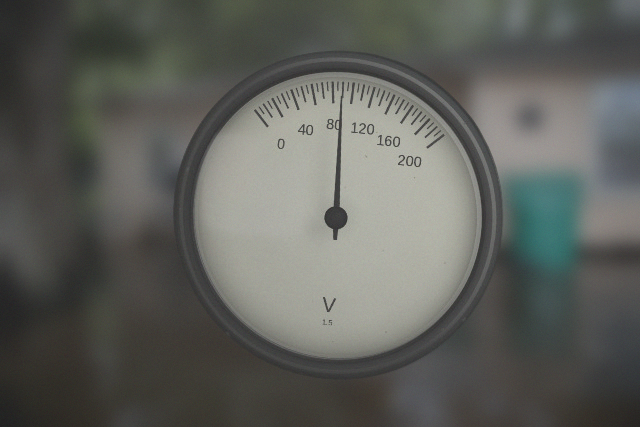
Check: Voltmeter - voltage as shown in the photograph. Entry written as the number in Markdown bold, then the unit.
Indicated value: **90** V
